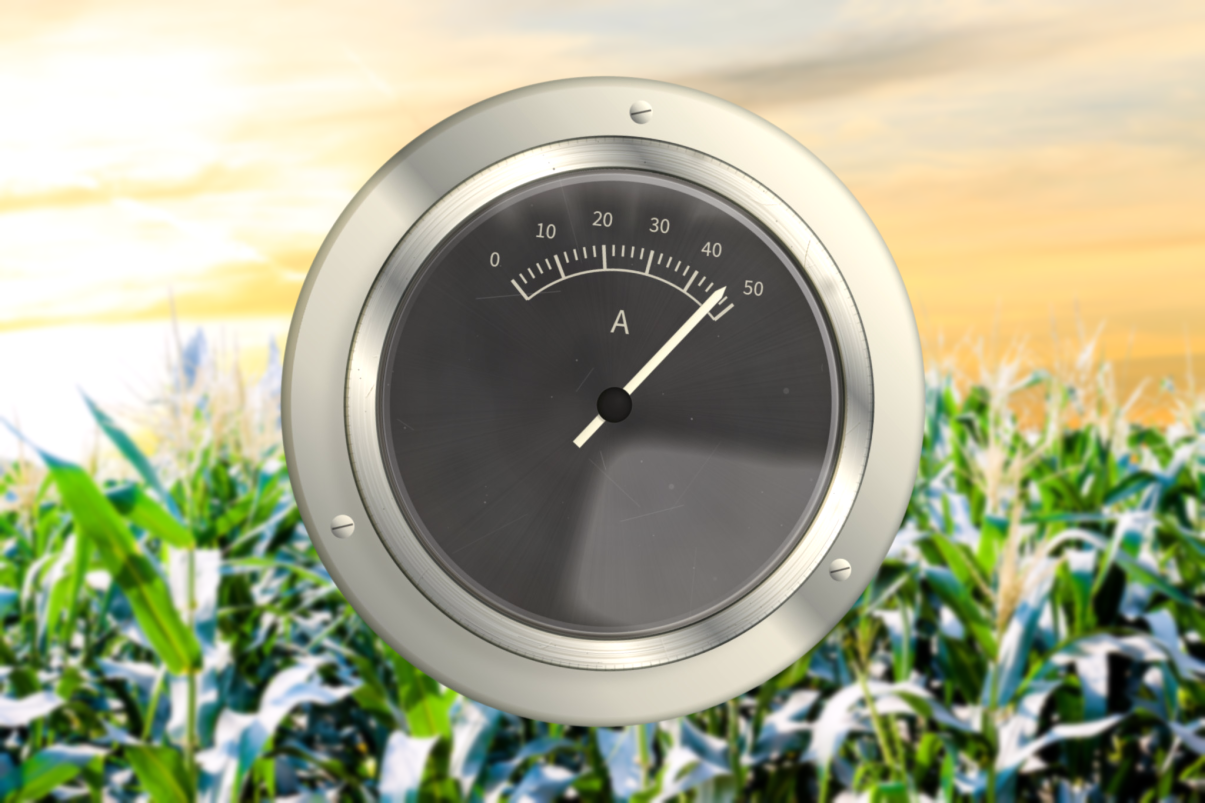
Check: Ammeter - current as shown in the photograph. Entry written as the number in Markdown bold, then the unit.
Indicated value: **46** A
